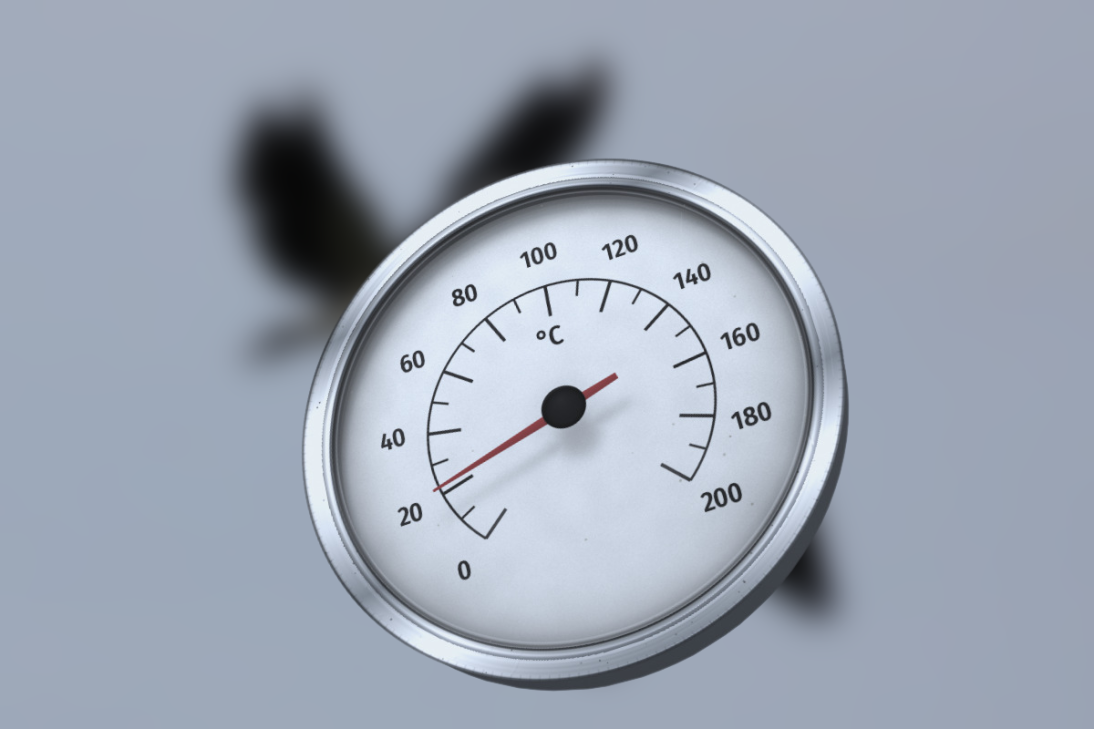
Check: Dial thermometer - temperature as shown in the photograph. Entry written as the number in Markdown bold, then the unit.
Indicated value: **20** °C
